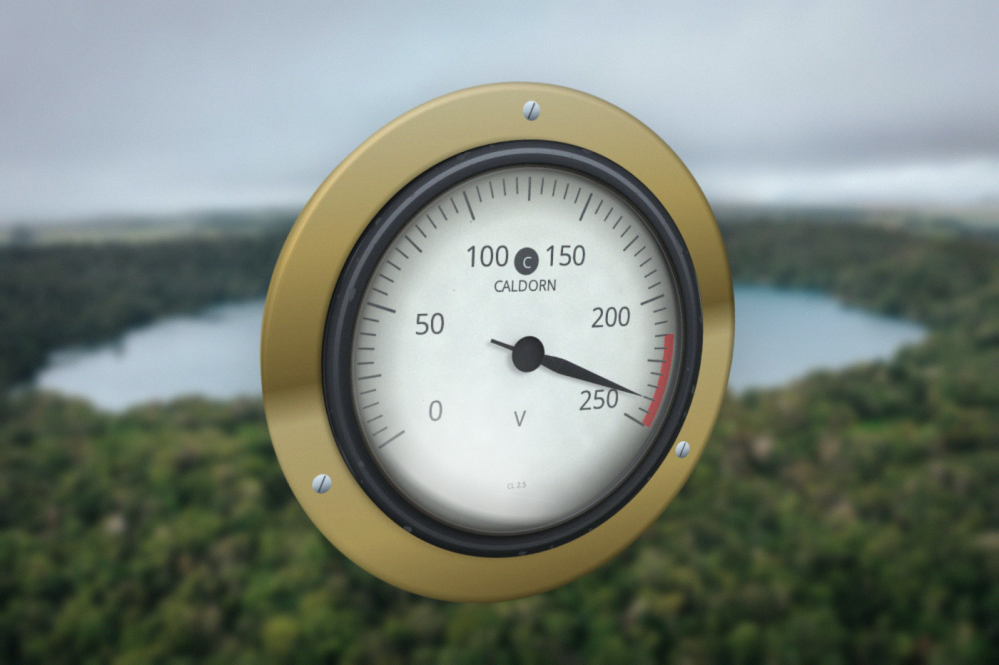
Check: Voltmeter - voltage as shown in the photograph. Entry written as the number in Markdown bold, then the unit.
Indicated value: **240** V
